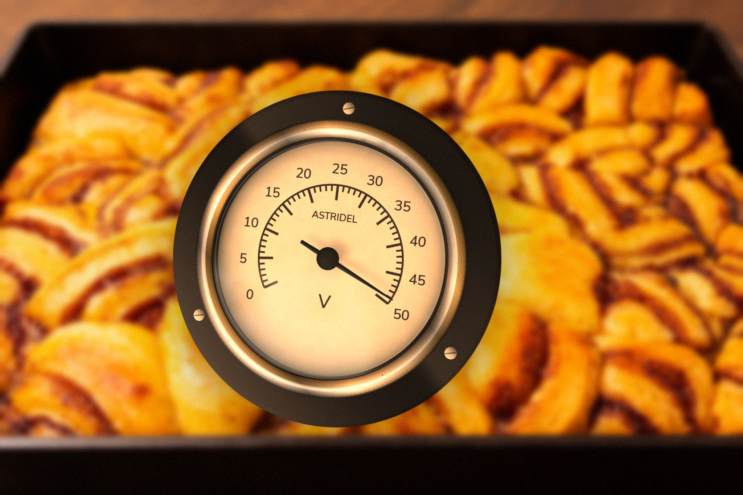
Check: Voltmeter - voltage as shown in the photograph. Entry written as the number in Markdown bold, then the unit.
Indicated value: **49** V
